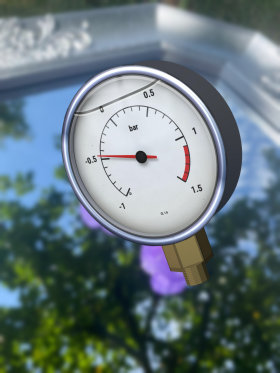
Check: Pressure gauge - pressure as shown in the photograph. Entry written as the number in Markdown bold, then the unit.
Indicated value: **-0.45** bar
